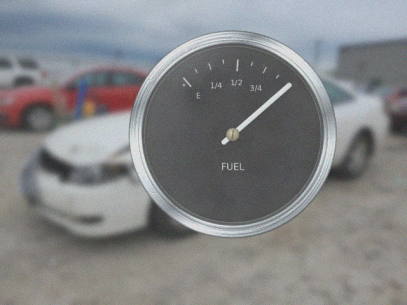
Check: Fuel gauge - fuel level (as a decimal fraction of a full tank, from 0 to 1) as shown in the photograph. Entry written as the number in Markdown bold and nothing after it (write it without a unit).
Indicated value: **1**
